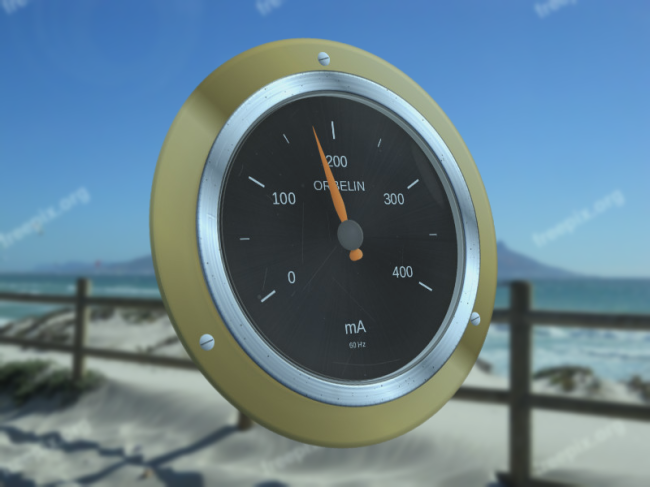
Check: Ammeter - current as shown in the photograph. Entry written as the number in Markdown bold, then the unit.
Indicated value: **175** mA
